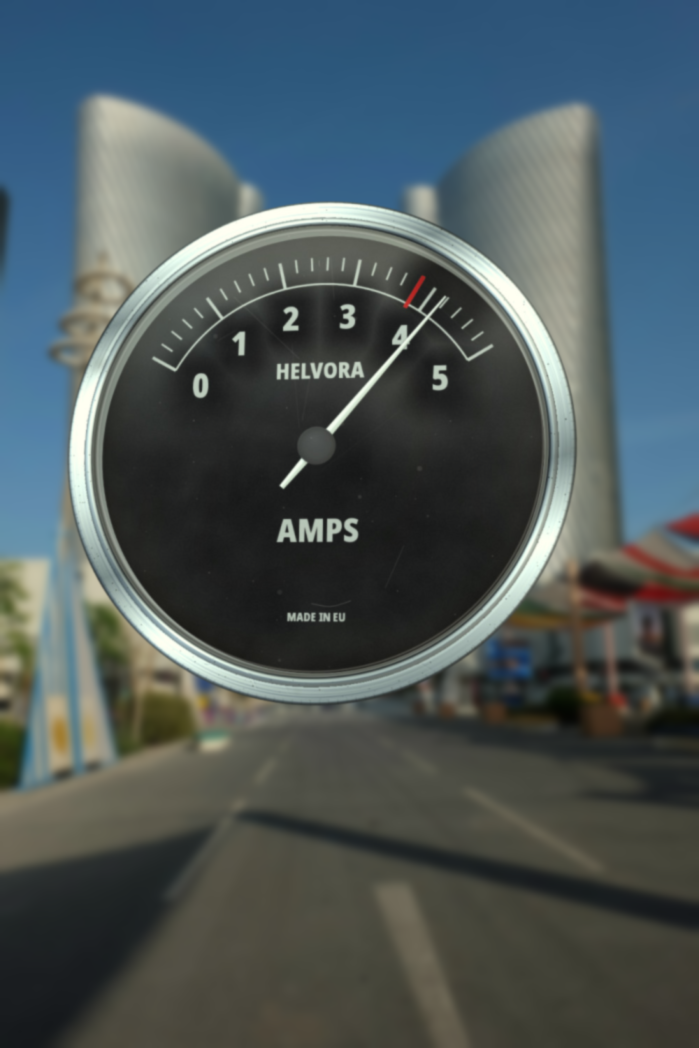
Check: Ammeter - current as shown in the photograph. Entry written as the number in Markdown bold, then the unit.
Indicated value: **4.2** A
